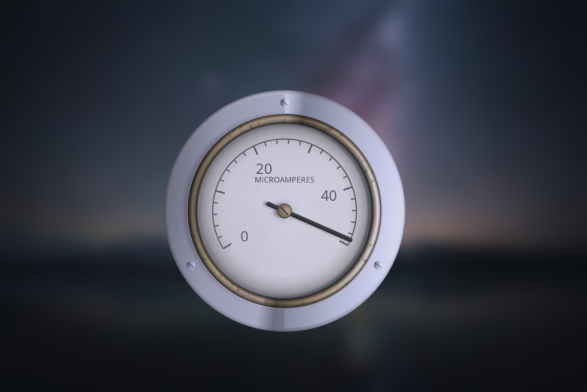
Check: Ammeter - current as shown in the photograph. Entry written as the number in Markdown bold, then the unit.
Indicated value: **49** µA
